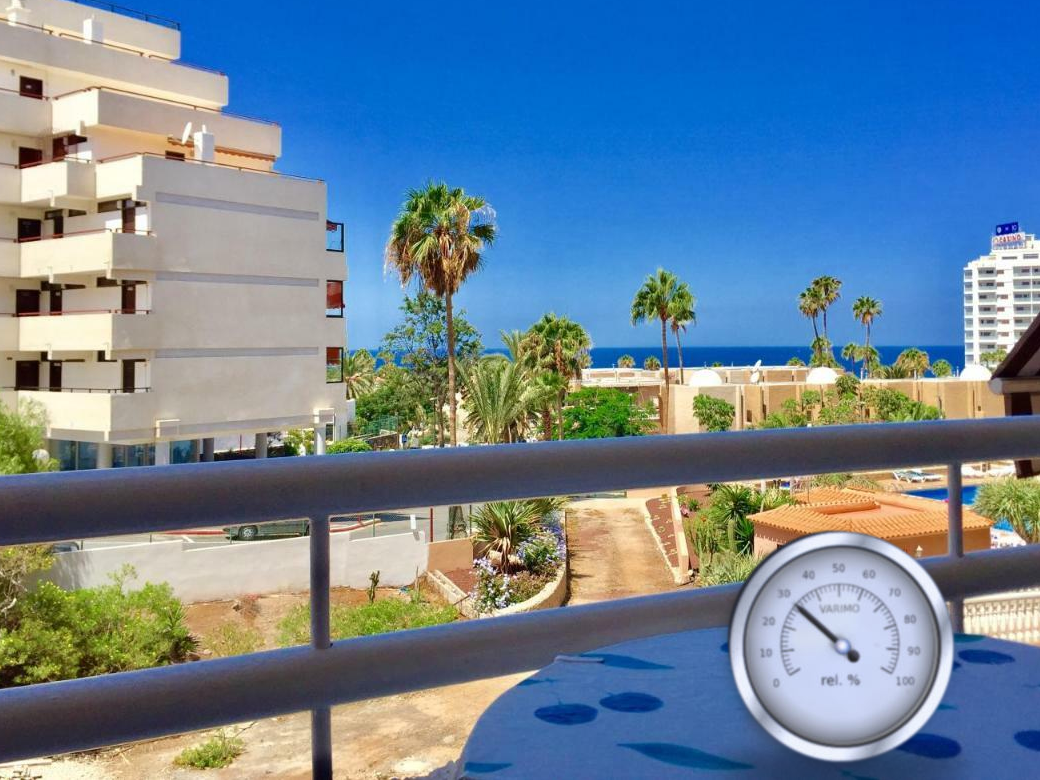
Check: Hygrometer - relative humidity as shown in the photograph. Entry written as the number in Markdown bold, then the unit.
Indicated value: **30** %
